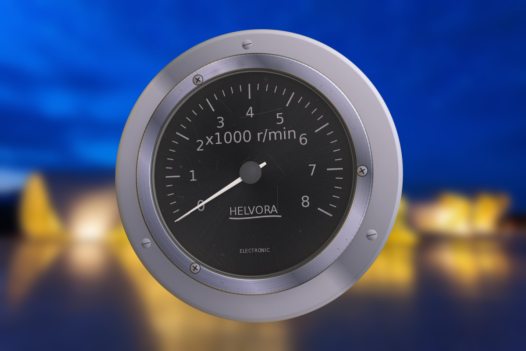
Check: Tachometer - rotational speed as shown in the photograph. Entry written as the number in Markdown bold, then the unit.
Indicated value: **0** rpm
